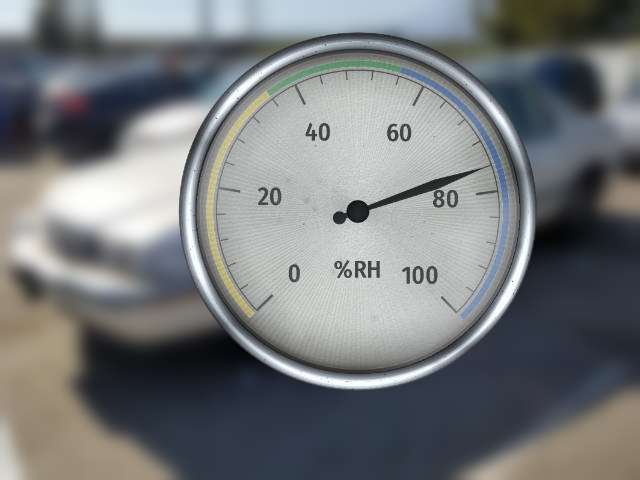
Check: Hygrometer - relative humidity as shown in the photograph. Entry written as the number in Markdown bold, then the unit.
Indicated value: **76** %
